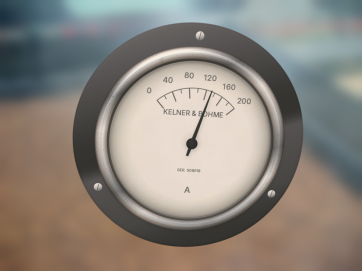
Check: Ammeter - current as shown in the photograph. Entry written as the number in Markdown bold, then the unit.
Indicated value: **130** A
